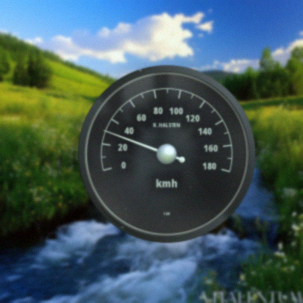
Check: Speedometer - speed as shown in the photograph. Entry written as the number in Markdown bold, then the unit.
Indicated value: **30** km/h
